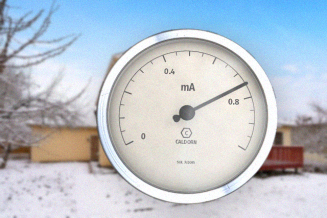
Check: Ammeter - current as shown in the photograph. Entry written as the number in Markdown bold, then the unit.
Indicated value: **0.75** mA
